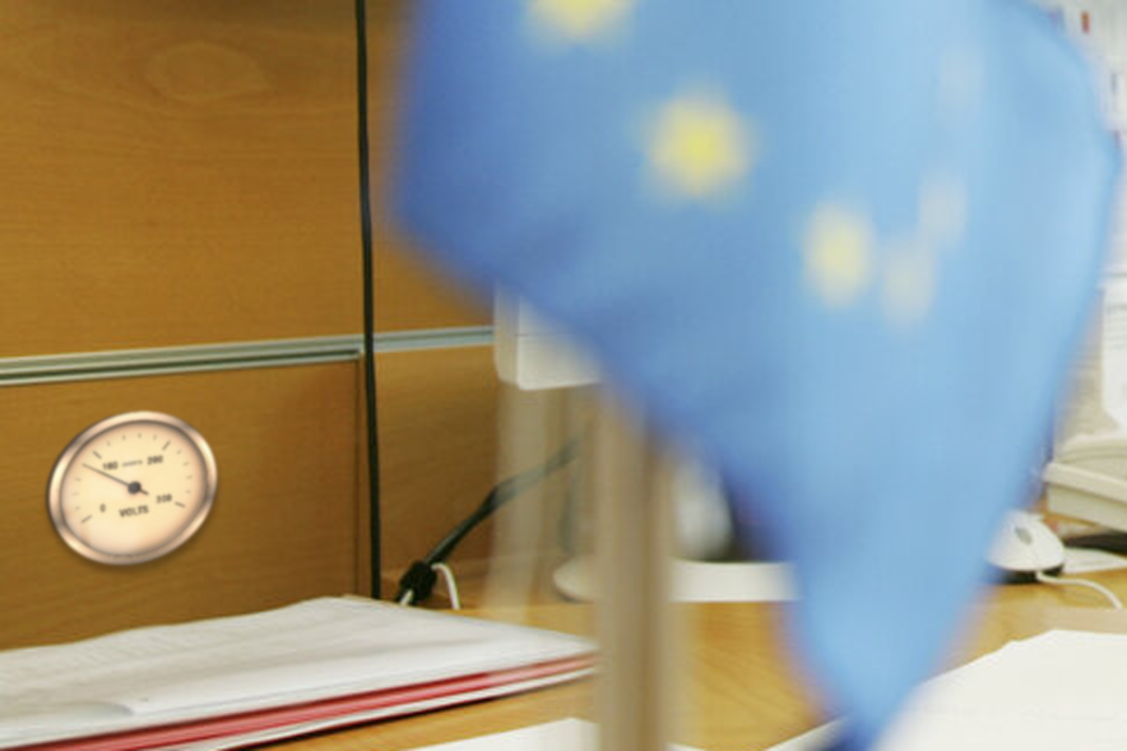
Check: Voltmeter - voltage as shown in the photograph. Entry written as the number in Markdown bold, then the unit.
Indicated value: **80** V
